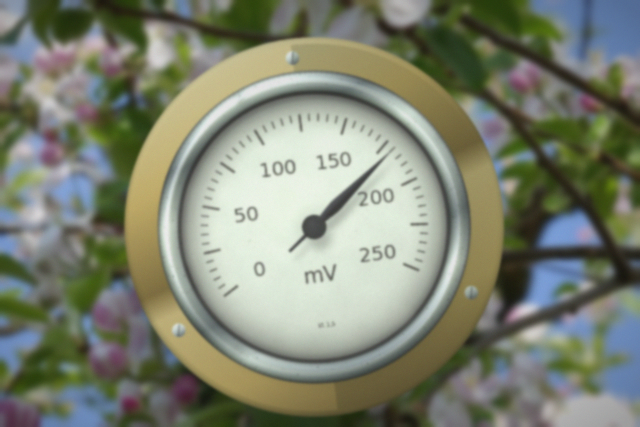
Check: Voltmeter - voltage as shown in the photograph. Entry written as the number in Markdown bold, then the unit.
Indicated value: **180** mV
